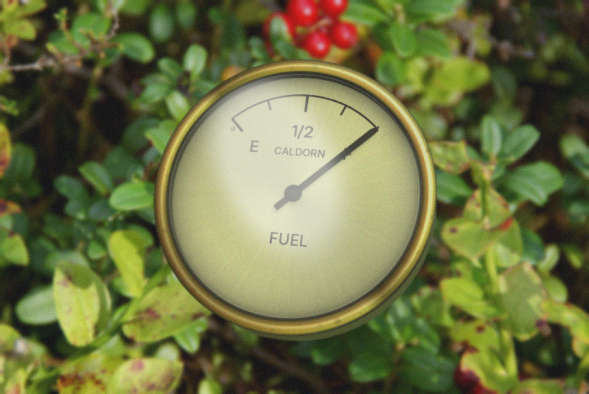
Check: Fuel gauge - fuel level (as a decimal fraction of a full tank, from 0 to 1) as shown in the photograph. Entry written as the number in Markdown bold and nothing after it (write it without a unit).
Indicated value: **1**
